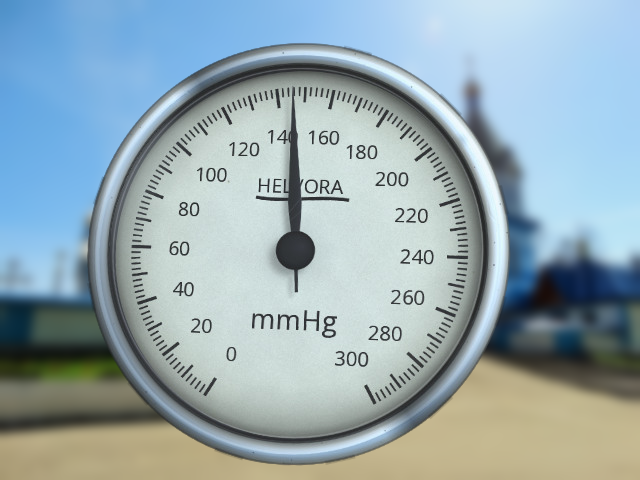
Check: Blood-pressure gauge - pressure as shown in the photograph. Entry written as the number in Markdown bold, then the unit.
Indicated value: **146** mmHg
